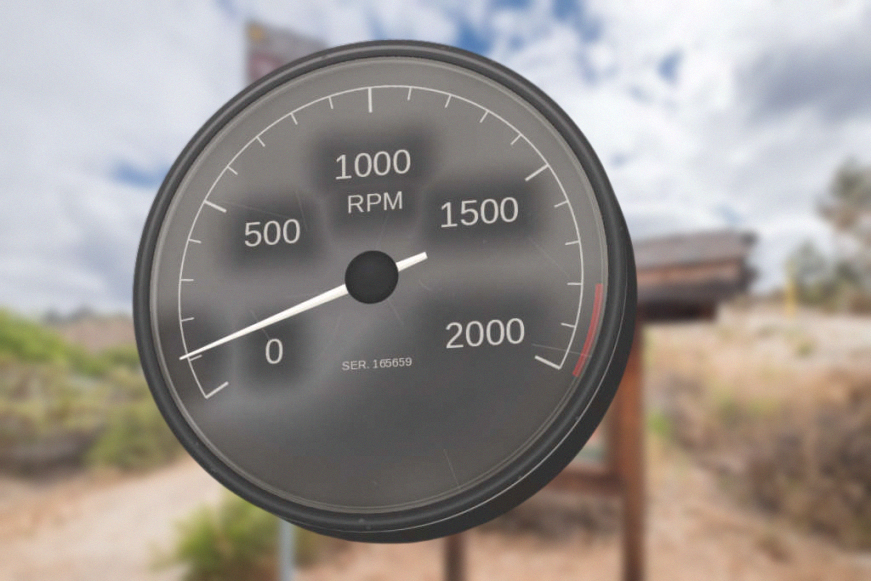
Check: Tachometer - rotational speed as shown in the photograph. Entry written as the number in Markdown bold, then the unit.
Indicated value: **100** rpm
